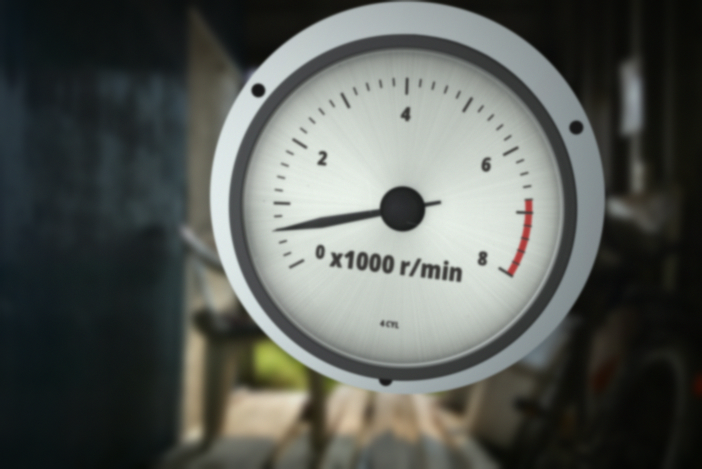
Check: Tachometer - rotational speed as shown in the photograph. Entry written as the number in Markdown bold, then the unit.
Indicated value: **600** rpm
